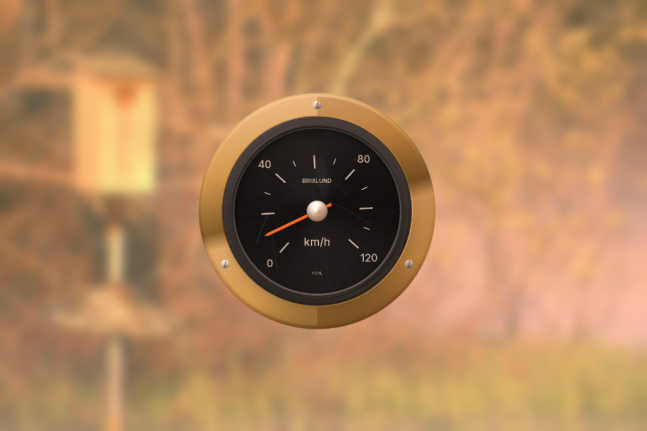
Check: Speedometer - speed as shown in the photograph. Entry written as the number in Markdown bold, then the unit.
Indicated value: **10** km/h
